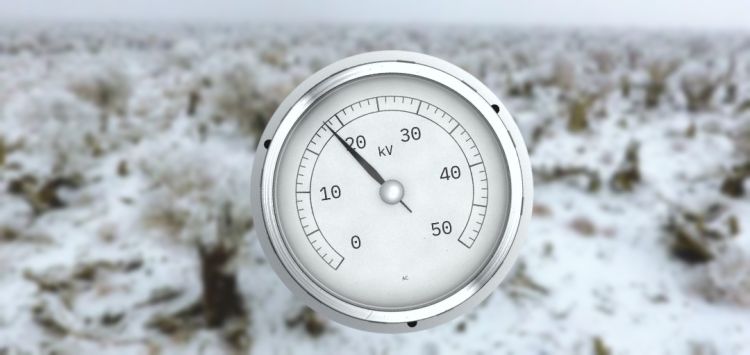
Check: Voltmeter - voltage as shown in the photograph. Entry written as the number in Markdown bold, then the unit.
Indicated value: **18.5** kV
